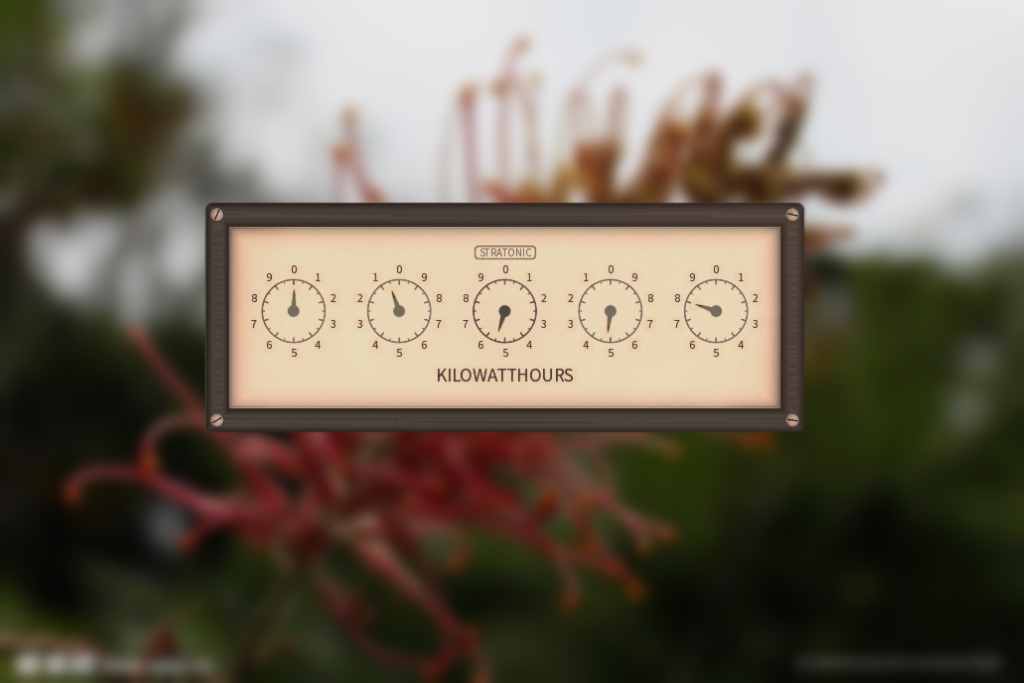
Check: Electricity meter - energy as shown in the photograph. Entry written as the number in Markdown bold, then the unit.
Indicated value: **548** kWh
